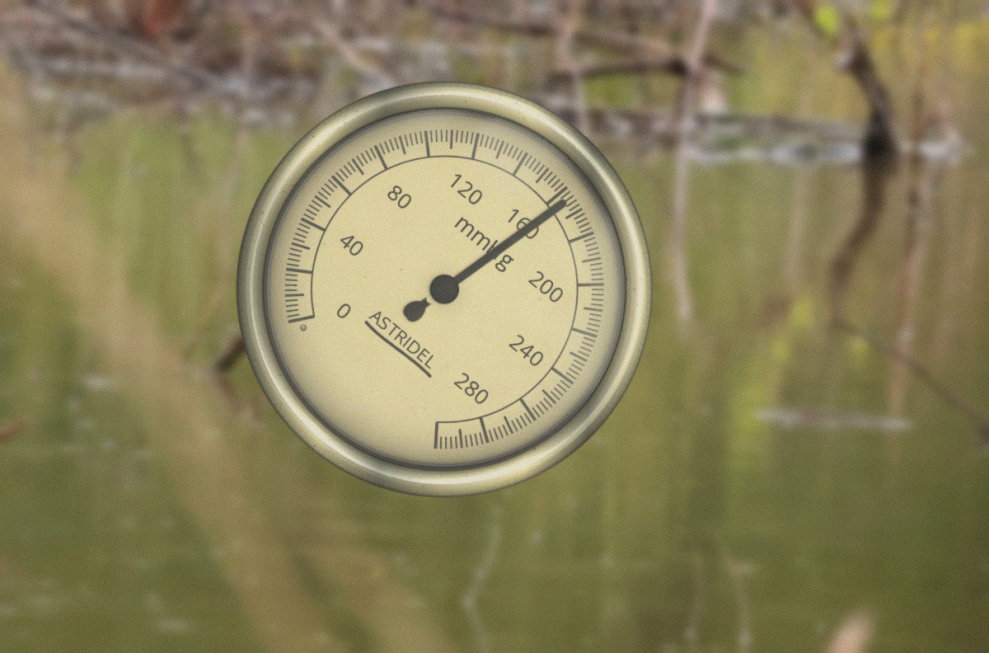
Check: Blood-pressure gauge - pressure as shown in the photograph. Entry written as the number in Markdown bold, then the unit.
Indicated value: **164** mmHg
